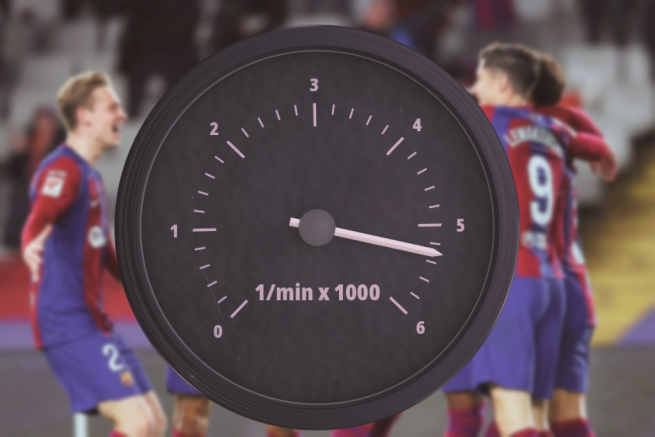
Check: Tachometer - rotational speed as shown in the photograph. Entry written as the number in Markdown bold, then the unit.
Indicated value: **5300** rpm
